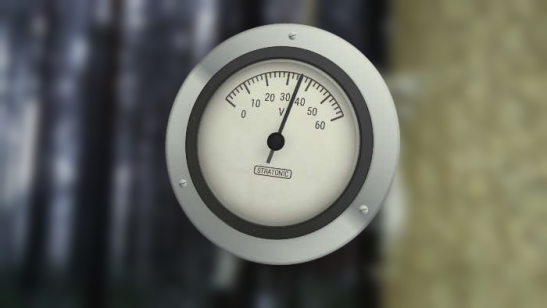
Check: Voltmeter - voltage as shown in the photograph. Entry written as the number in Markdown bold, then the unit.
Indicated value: **36** V
